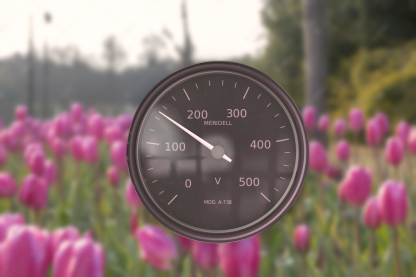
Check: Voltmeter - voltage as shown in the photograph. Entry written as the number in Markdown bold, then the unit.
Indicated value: **150** V
